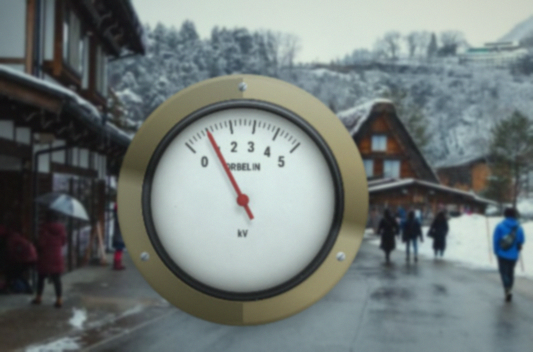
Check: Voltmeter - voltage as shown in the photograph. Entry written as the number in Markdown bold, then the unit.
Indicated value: **1** kV
